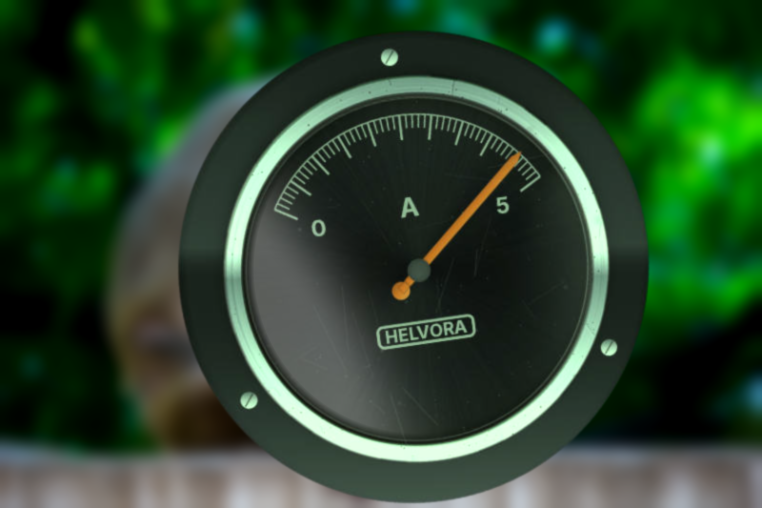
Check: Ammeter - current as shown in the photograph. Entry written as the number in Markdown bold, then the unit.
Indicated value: **4.5** A
